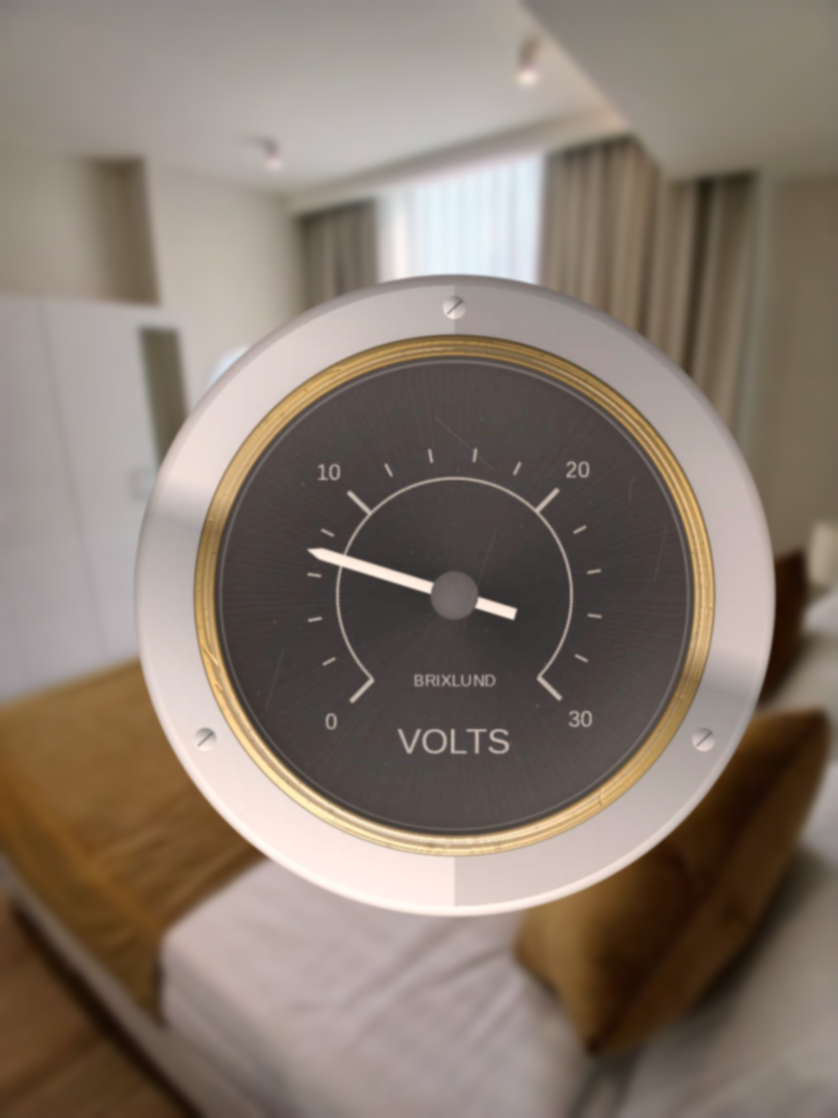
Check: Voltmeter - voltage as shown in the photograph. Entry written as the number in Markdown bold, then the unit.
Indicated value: **7** V
